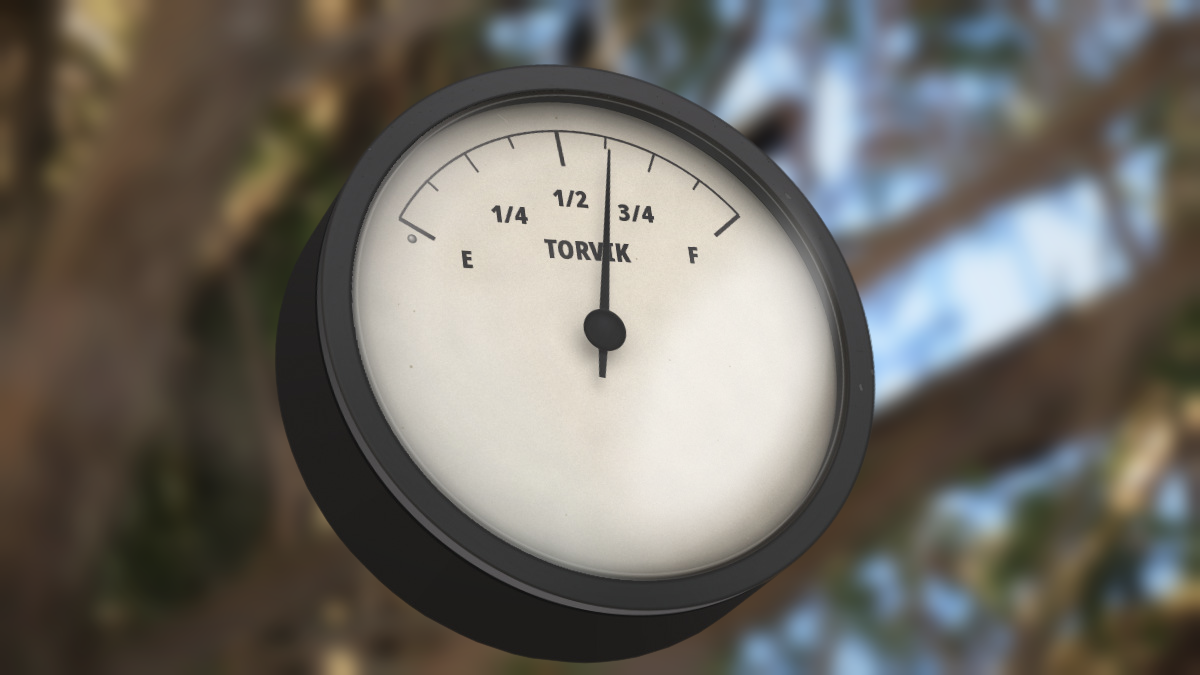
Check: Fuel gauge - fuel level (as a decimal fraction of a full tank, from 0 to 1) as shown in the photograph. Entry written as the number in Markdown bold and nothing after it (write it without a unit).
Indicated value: **0.625**
